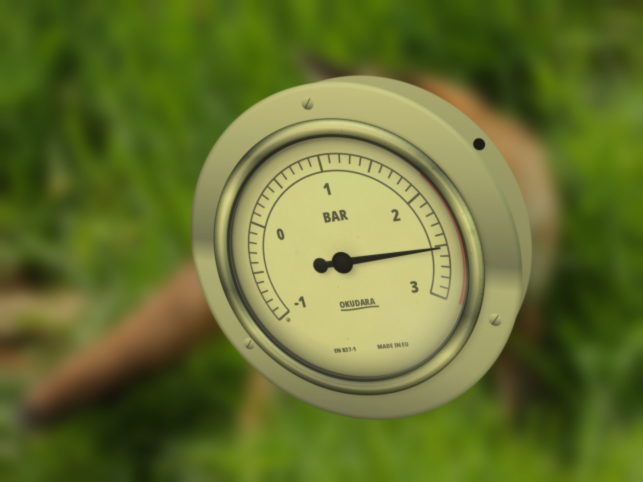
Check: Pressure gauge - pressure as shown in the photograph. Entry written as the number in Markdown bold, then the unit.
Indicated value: **2.5** bar
